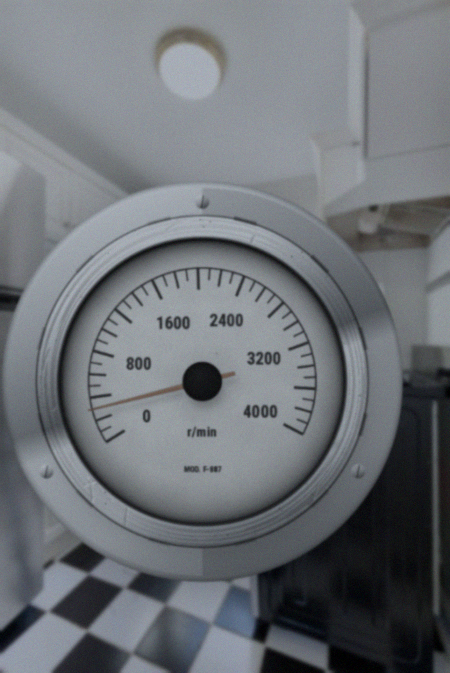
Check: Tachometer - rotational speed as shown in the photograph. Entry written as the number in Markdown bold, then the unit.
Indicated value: **300** rpm
